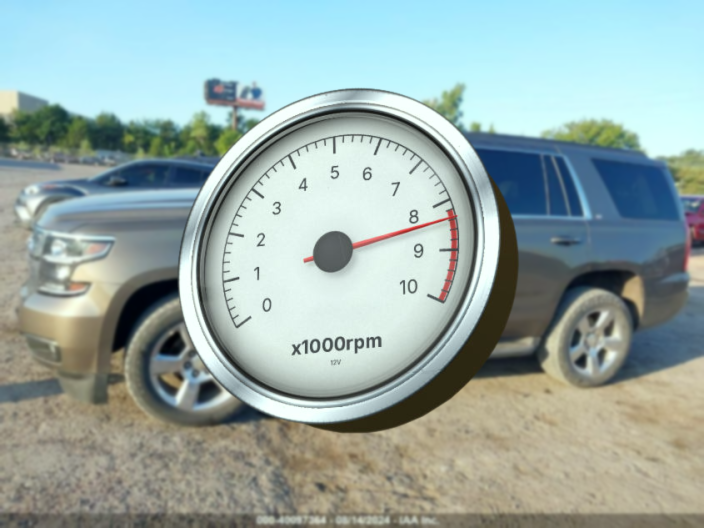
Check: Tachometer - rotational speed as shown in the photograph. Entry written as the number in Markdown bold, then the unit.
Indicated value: **8400** rpm
